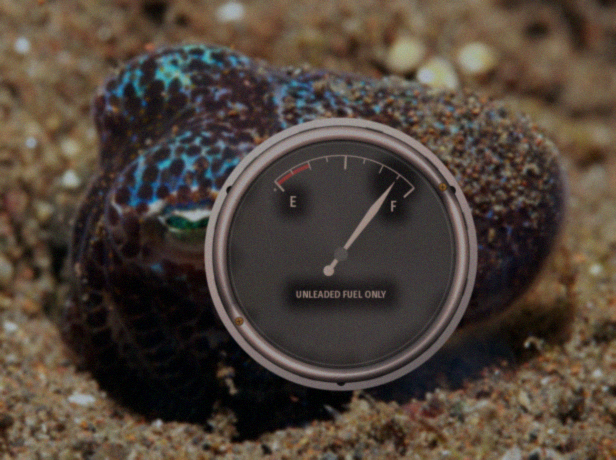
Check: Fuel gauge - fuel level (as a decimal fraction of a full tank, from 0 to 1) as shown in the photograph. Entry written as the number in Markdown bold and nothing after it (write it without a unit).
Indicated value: **0.875**
